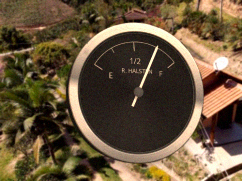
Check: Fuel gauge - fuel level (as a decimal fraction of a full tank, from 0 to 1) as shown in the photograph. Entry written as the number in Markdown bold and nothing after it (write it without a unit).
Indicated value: **0.75**
